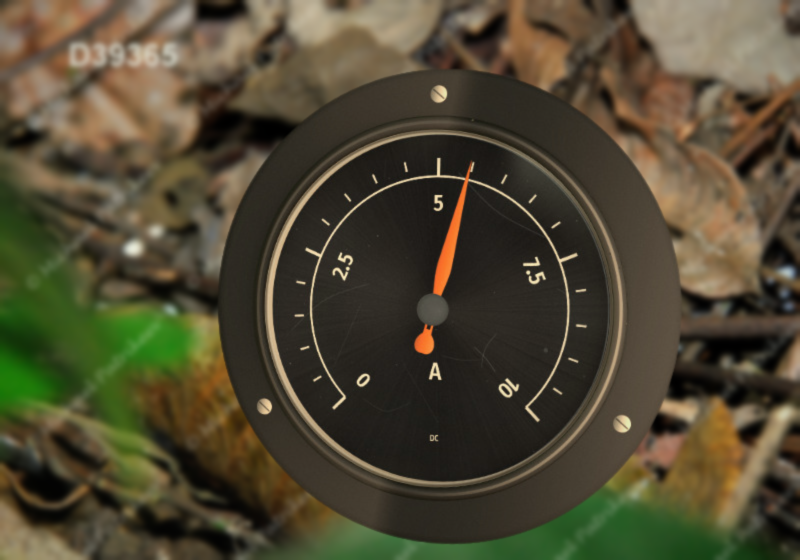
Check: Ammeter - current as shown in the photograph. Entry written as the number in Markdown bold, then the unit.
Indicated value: **5.5** A
